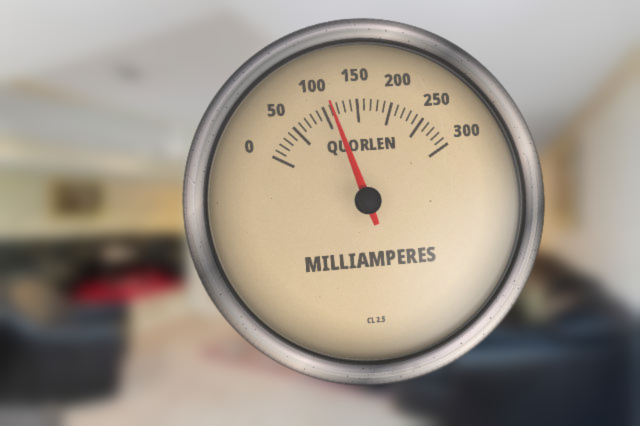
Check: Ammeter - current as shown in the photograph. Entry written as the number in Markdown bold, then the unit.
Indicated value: **110** mA
